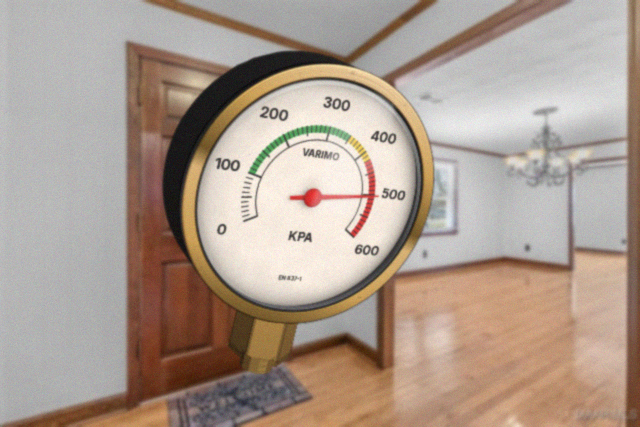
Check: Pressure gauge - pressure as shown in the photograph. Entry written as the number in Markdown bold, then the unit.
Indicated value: **500** kPa
